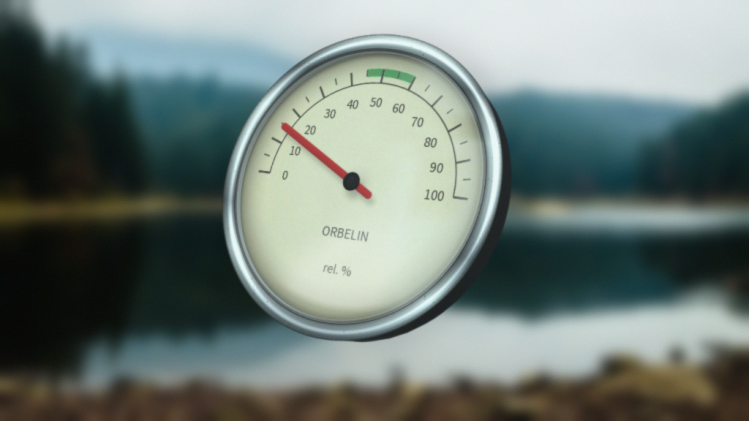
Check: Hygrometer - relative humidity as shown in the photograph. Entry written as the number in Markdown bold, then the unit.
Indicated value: **15** %
